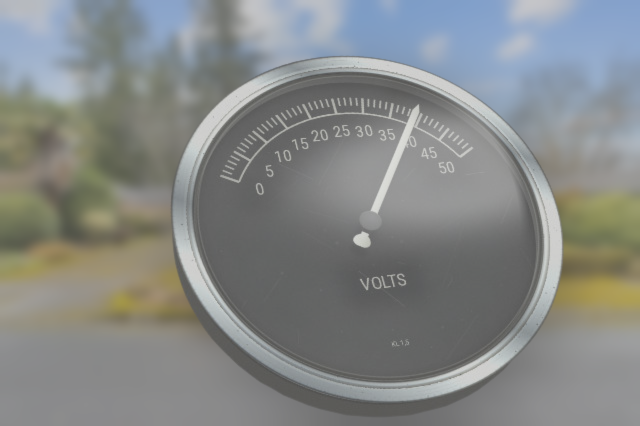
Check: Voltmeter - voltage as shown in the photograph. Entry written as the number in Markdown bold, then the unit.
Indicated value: **39** V
